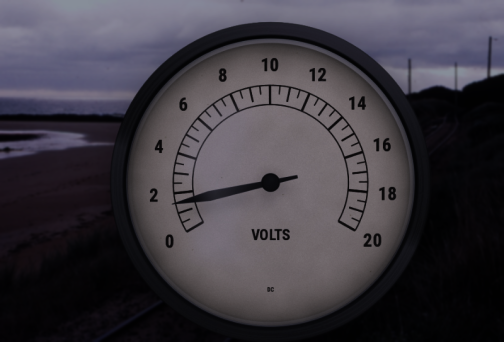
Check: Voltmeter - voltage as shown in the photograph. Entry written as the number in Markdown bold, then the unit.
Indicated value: **1.5** V
